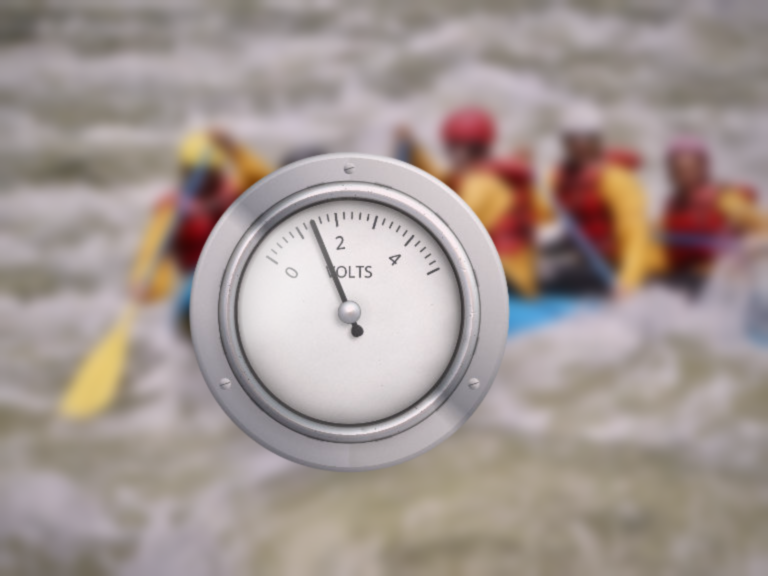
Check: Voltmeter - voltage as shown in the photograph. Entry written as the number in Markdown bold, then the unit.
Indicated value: **1.4** V
